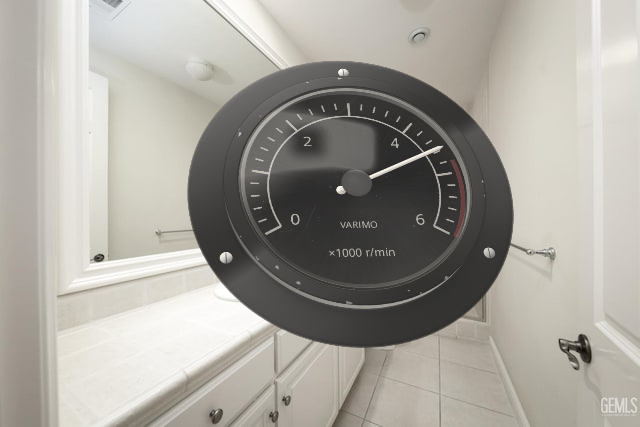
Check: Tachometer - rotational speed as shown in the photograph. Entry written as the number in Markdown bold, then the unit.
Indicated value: **4600** rpm
